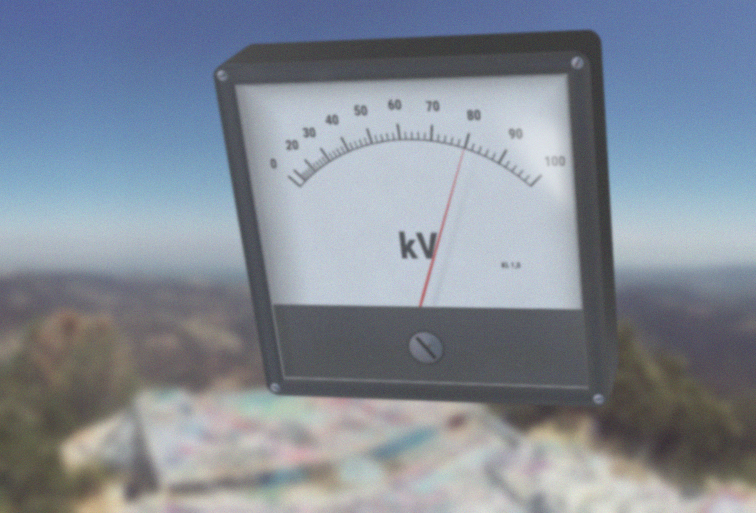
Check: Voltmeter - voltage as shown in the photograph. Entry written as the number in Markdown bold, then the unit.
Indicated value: **80** kV
